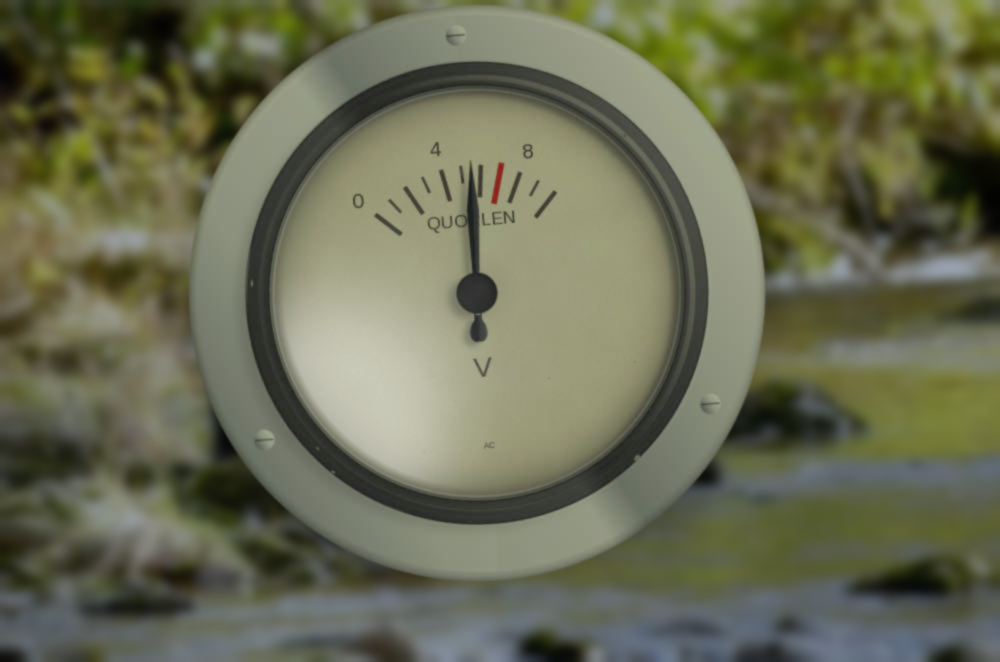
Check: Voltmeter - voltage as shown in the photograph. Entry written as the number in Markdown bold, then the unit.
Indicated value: **5.5** V
